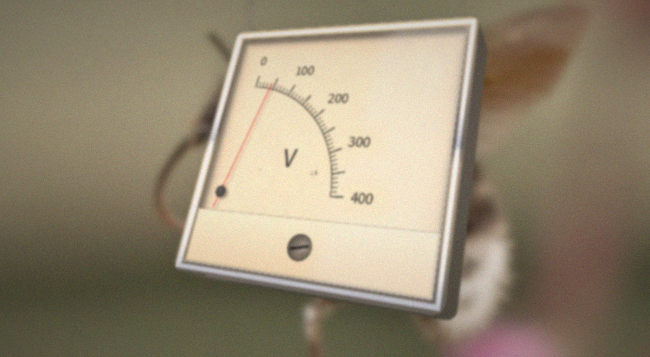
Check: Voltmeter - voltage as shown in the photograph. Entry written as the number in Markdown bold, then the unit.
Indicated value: **50** V
